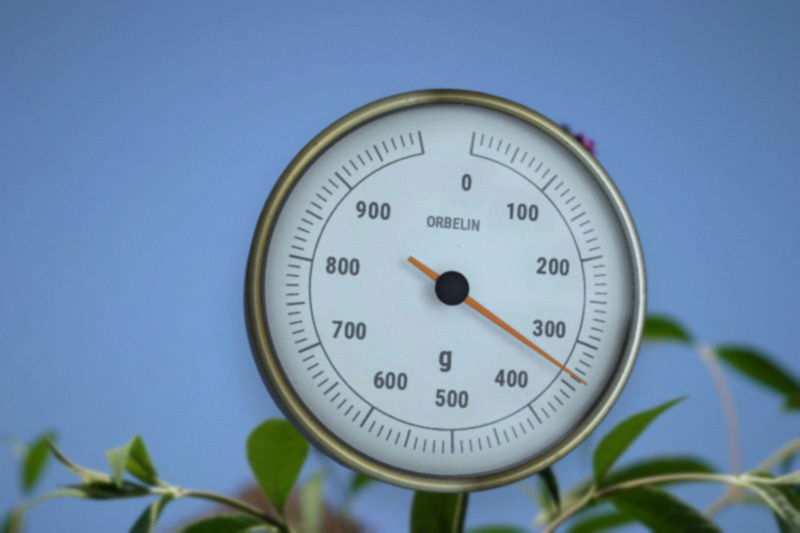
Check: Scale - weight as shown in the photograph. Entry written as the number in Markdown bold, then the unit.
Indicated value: **340** g
